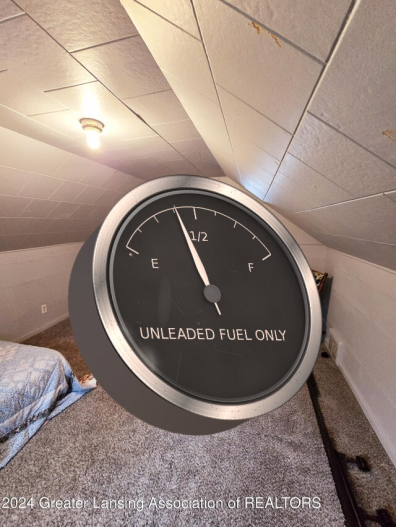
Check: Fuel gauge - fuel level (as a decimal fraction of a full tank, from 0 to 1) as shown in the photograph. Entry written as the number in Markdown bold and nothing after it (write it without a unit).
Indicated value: **0.375**
